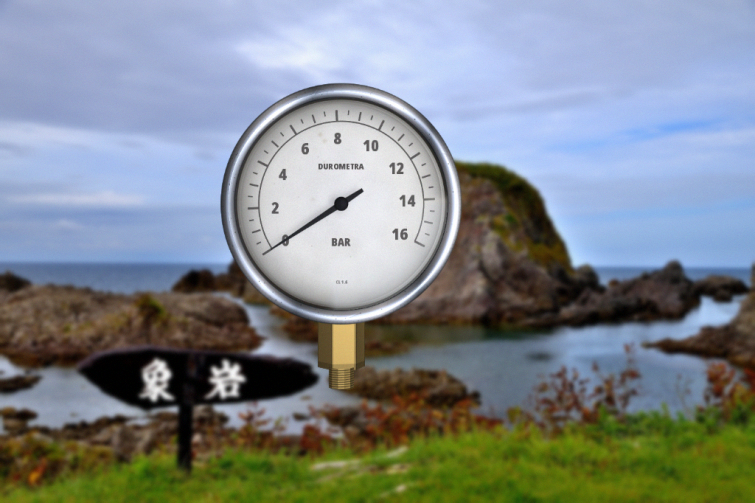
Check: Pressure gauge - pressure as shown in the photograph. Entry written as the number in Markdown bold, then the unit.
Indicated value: **0** bar
